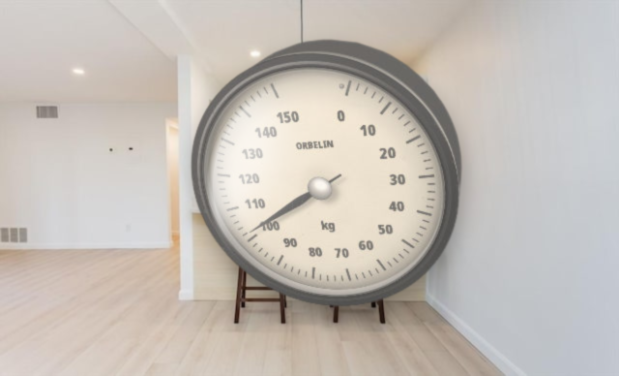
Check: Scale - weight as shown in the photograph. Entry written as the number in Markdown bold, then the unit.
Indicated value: **102** kg
